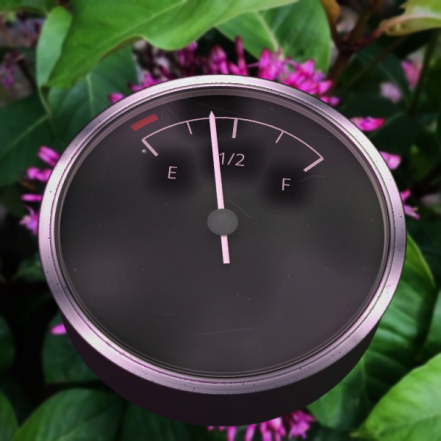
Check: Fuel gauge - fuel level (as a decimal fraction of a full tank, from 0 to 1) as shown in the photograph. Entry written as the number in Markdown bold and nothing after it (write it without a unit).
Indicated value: **0.375**
